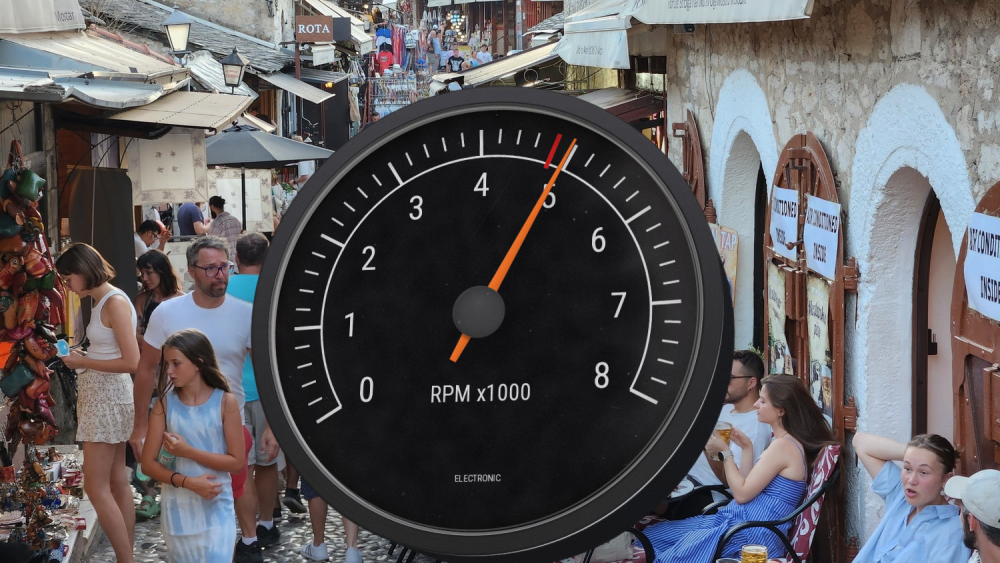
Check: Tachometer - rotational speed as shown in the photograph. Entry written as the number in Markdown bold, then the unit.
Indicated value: **5000** rpm
